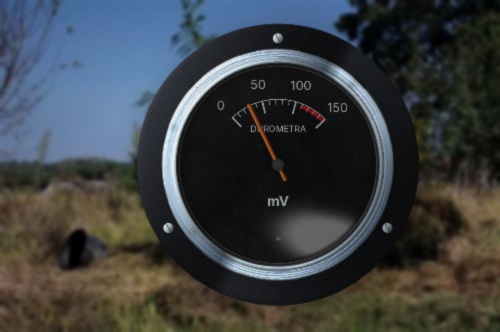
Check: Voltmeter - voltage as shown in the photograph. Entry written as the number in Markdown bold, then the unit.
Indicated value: **30** mV
